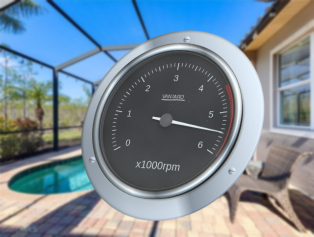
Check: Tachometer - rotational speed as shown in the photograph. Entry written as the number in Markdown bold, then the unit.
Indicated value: **5500** rpm
